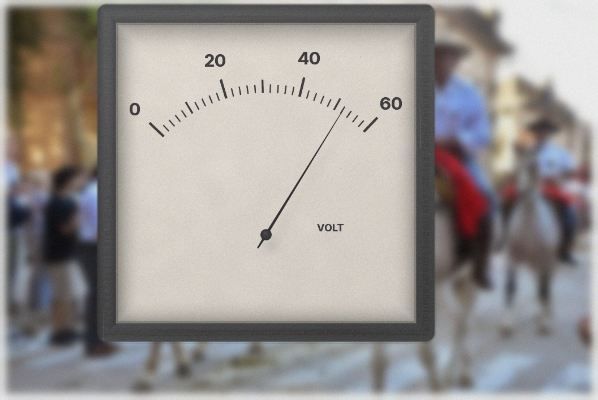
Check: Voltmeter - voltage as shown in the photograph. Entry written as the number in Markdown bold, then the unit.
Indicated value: **52** V
